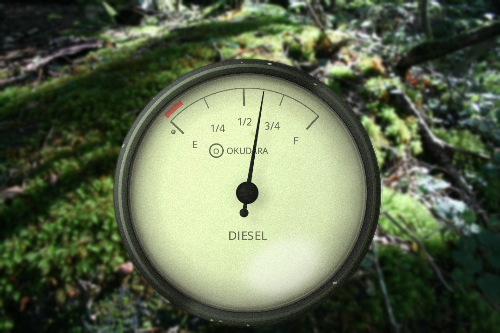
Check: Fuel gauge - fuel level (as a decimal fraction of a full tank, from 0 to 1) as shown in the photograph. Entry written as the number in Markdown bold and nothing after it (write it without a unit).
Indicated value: **0.625**
